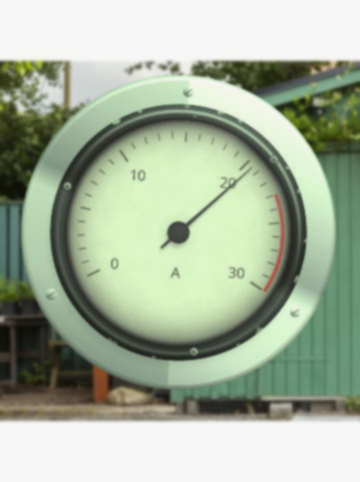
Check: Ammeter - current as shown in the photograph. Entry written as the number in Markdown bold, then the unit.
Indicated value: **20.5** A
